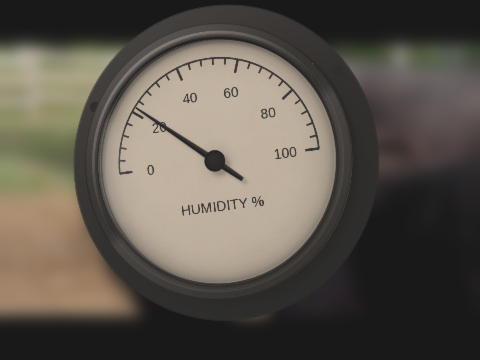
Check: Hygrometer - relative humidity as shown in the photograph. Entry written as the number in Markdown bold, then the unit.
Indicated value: **22** %
